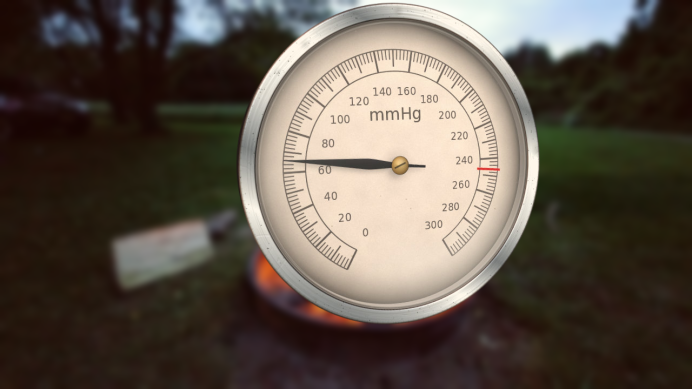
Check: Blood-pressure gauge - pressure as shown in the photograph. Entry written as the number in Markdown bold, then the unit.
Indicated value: **66** mmHg
